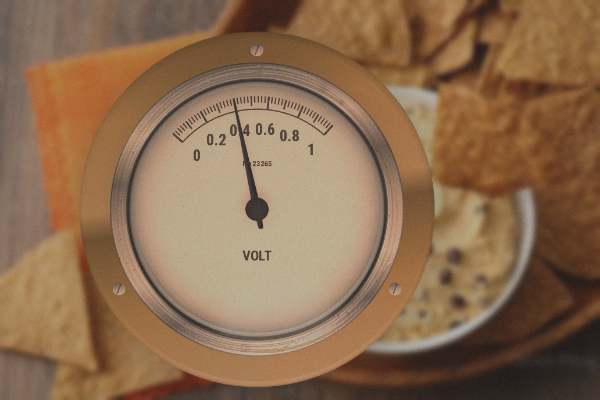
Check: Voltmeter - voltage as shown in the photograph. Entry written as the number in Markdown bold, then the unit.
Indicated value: **0.4** V
